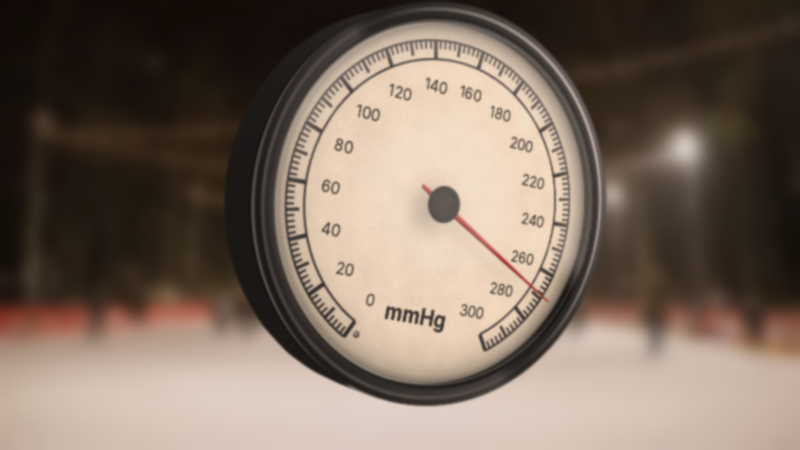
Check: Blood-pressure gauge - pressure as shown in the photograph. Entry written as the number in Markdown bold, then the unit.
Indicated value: **270** mmHg
